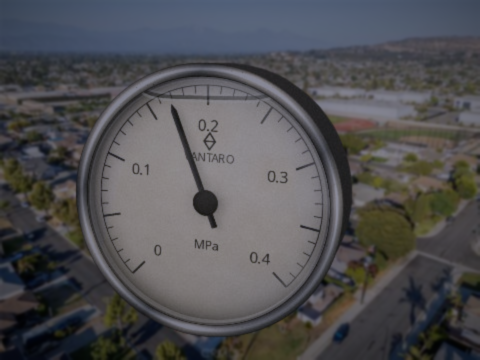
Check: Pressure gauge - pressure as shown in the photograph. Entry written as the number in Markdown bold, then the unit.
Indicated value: **0.17** MPa
